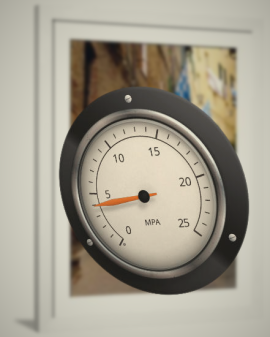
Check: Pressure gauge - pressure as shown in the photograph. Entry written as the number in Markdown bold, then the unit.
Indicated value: **4** MPa
